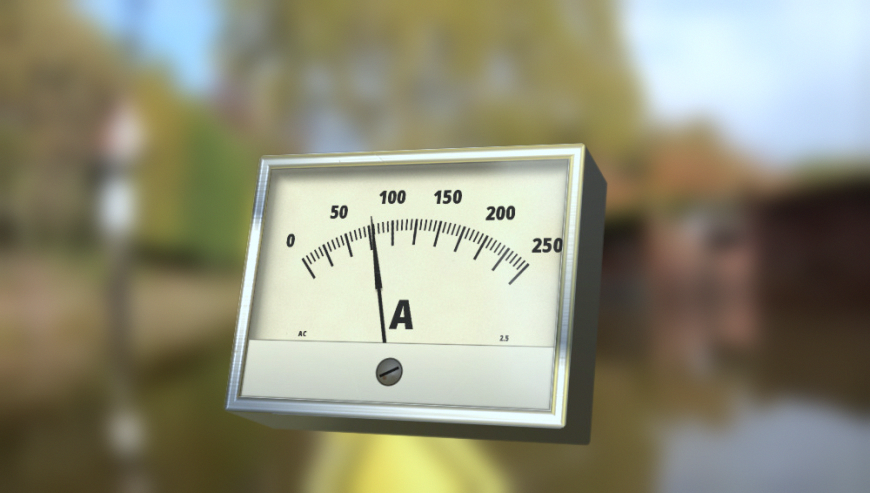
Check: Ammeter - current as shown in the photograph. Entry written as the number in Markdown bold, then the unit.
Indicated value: **80** A
